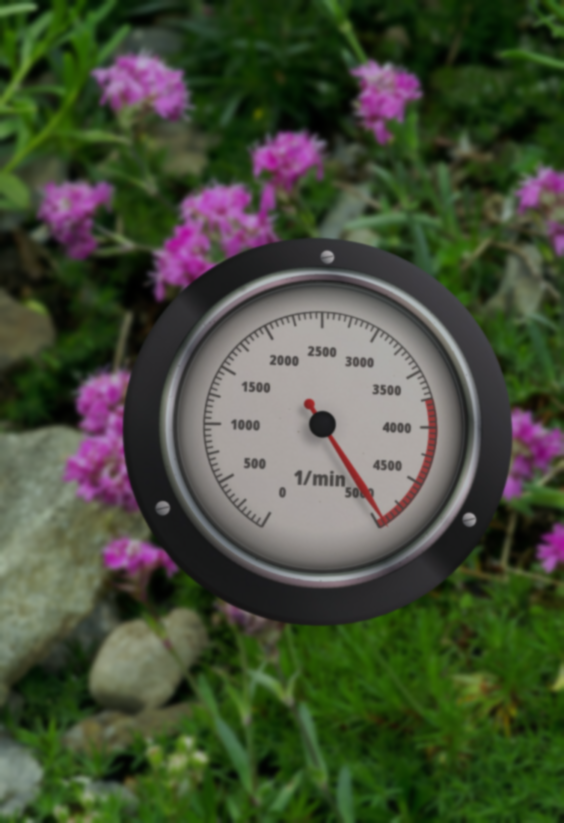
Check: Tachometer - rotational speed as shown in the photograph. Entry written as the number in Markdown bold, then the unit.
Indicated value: **4950** rpm
